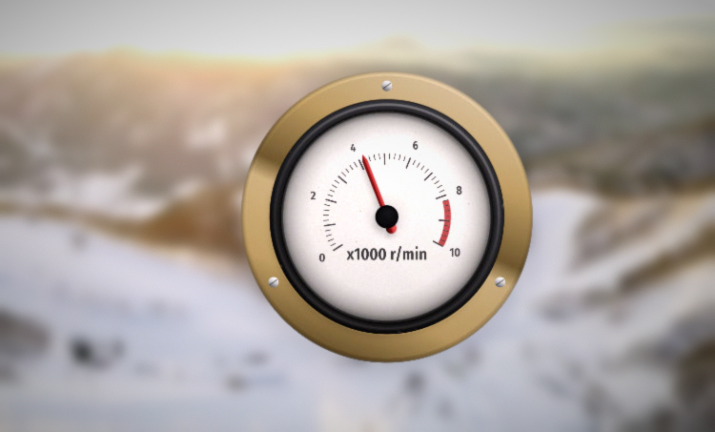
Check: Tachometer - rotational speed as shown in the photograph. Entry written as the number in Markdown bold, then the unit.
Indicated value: **4200** rpm
